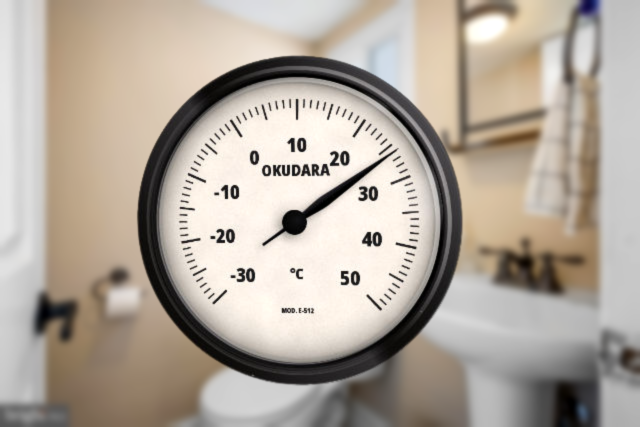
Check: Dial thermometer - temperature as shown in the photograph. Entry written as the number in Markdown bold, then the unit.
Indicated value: **26** °C
